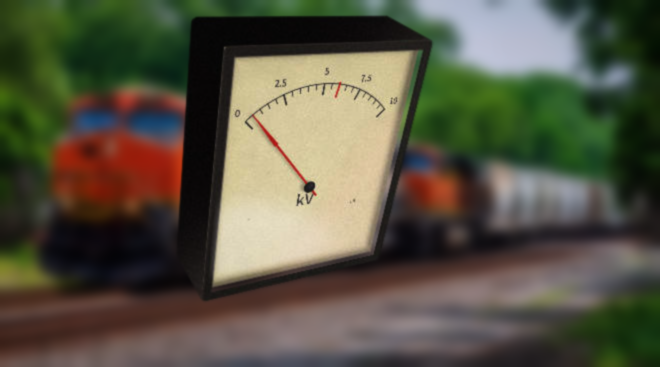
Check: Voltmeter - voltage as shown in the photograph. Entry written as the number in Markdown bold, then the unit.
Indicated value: **0.5** kV
